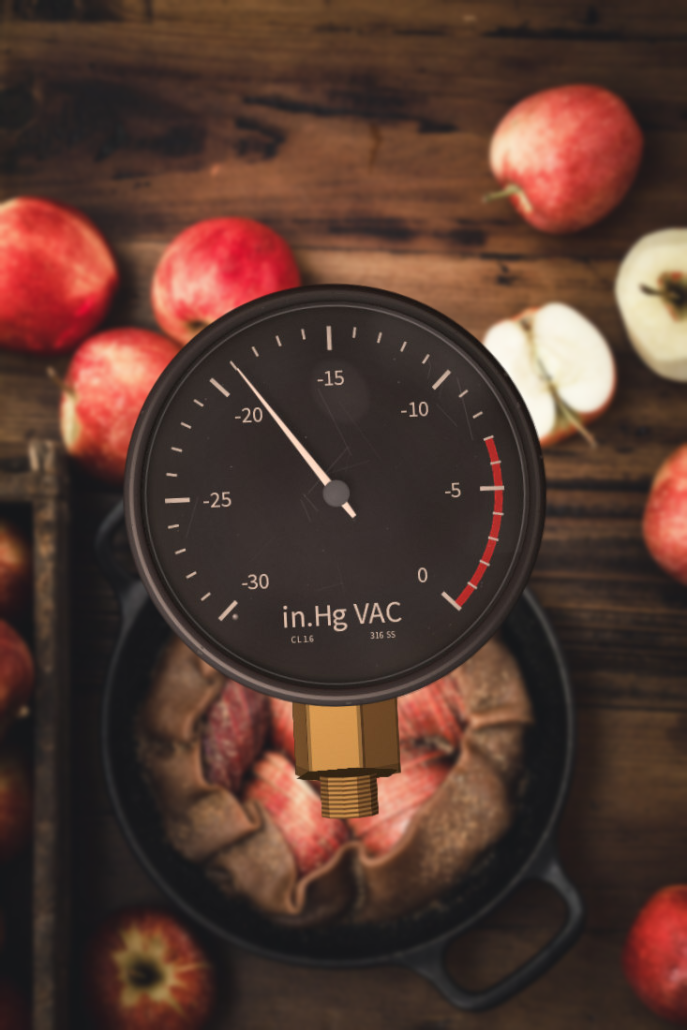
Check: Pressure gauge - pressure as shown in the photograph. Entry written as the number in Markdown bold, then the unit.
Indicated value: **-19** inHg
